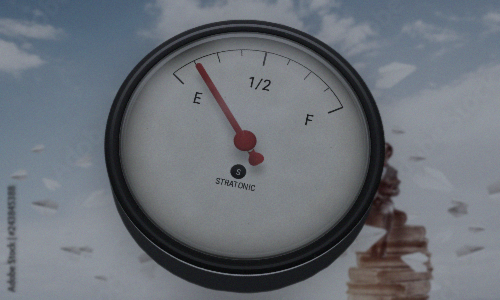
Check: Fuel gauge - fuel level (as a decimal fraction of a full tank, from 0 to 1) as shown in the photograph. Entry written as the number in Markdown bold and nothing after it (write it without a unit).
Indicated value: **0.125**
